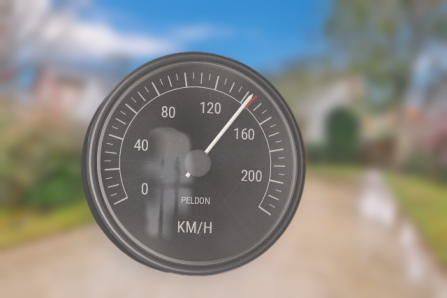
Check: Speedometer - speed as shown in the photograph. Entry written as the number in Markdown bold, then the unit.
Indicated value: **142.5** km/h
